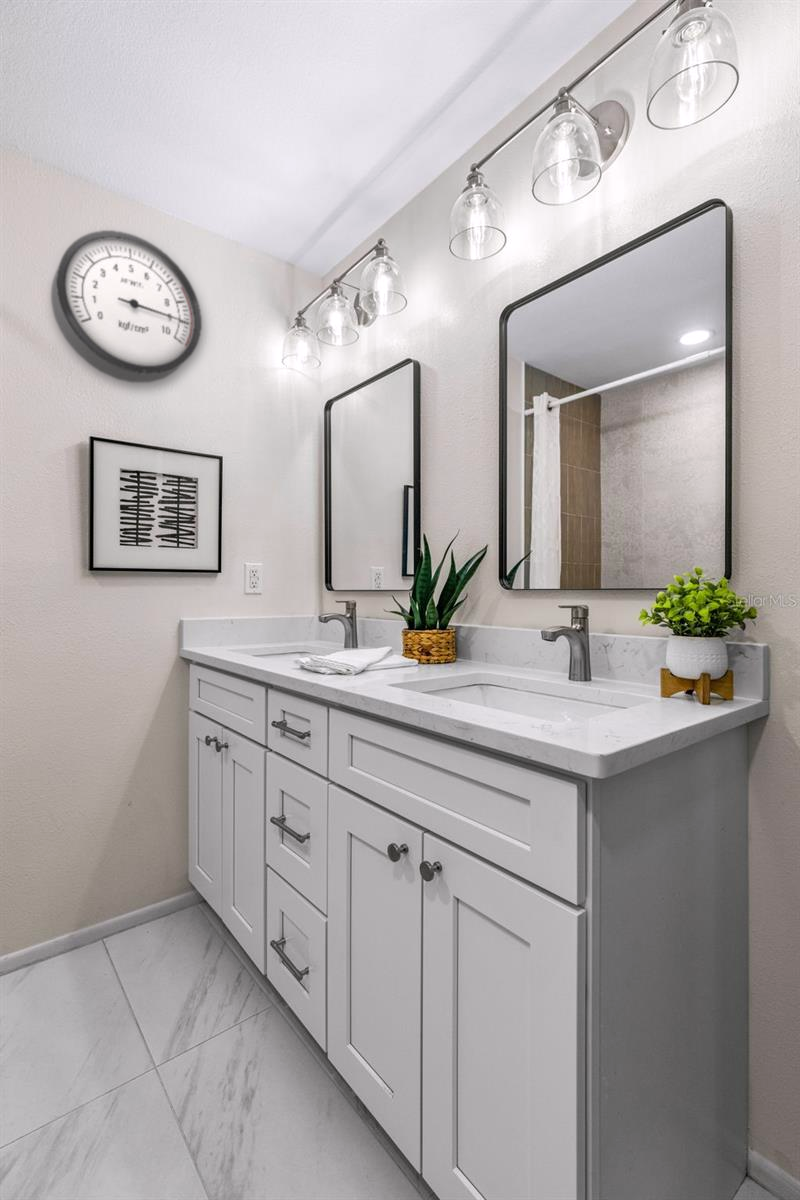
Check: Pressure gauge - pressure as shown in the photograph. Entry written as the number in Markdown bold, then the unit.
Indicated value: **9** kg/cm²
